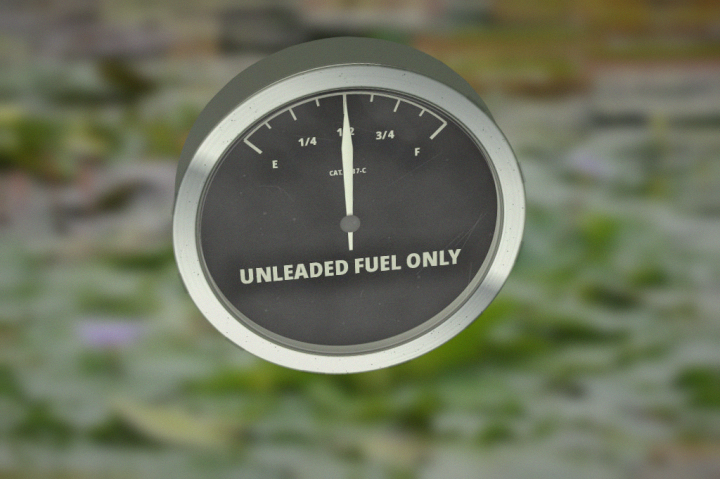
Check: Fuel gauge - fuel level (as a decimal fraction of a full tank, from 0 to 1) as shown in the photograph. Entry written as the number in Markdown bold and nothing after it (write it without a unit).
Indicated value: **0.5**
